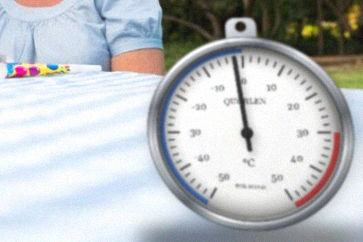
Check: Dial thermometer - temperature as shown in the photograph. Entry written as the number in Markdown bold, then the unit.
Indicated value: **-2** °C
